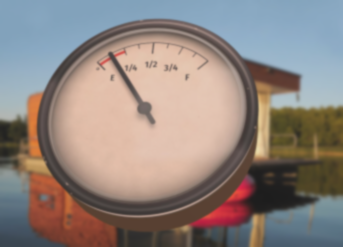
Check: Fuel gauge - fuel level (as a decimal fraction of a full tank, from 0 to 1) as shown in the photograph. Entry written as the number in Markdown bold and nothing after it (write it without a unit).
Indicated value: **0.125**
